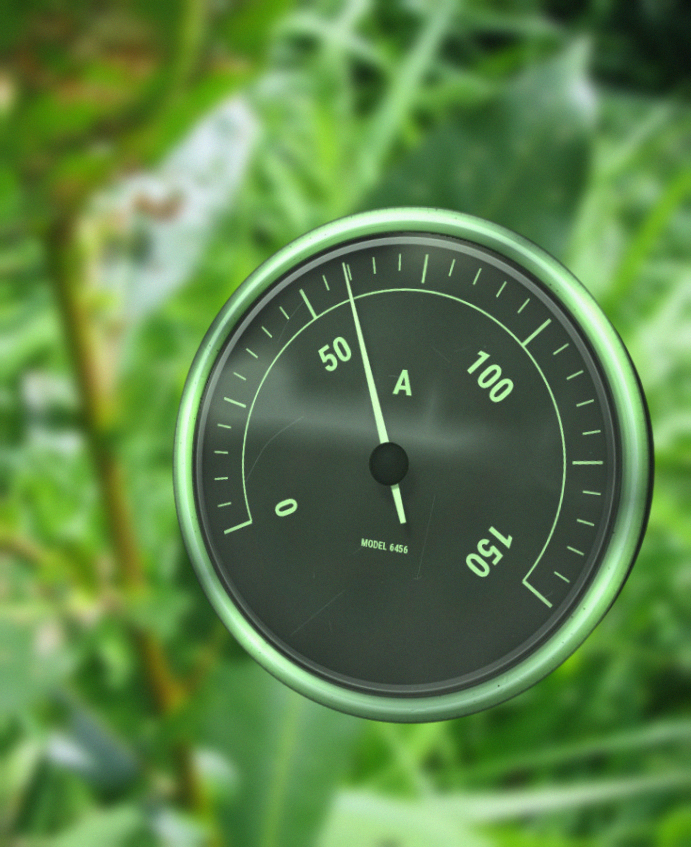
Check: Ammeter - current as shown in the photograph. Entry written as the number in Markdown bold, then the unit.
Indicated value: **60** A
